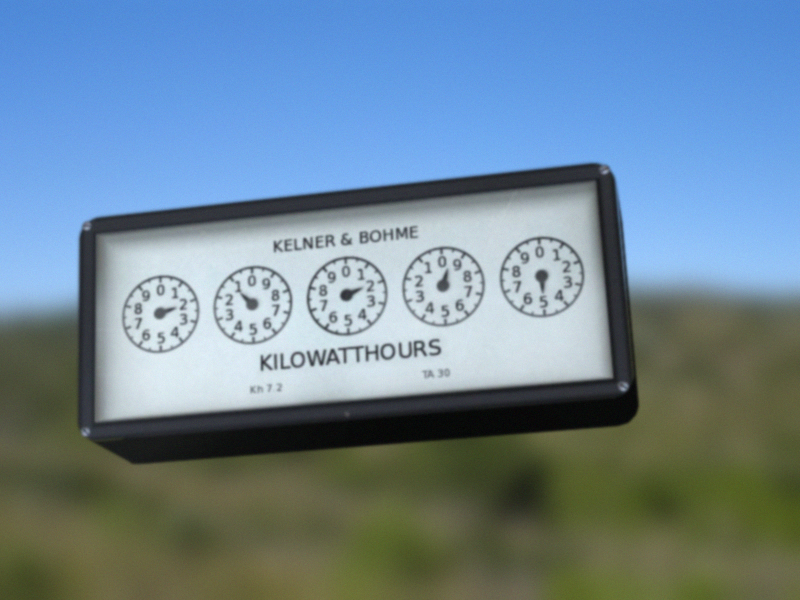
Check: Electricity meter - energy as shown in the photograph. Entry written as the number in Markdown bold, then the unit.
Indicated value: **21195** kWh
